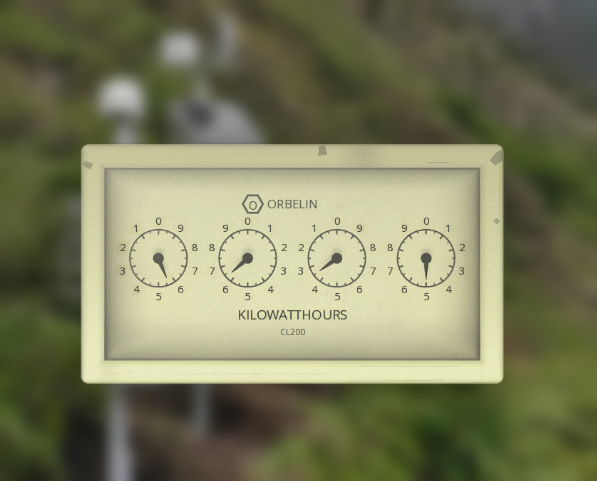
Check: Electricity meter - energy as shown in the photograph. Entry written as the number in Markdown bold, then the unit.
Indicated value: **5635** kWh
